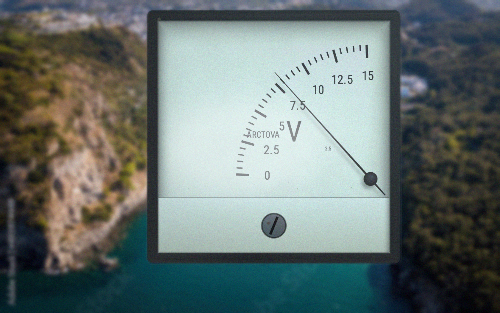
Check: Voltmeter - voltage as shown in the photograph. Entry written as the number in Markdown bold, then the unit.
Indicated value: **8** V
